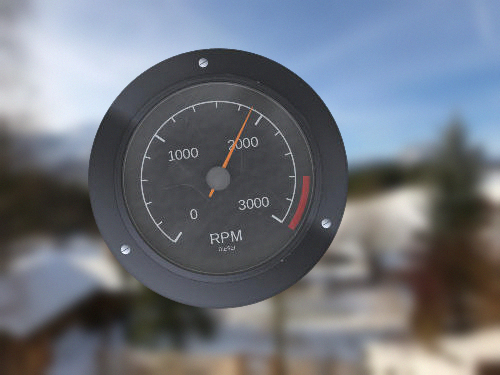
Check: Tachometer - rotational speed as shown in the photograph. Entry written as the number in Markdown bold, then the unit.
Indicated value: **1900** rpm
